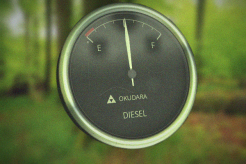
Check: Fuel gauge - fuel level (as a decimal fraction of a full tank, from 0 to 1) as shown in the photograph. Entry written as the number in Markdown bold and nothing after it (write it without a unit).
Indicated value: **0.5**
